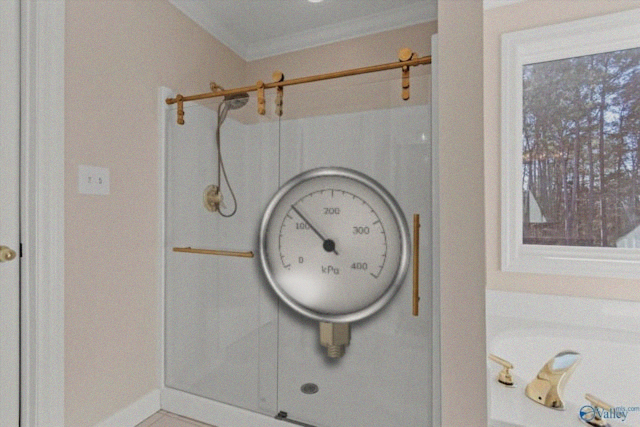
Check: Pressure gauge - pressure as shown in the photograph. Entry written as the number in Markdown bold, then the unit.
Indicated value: **120** kPa
